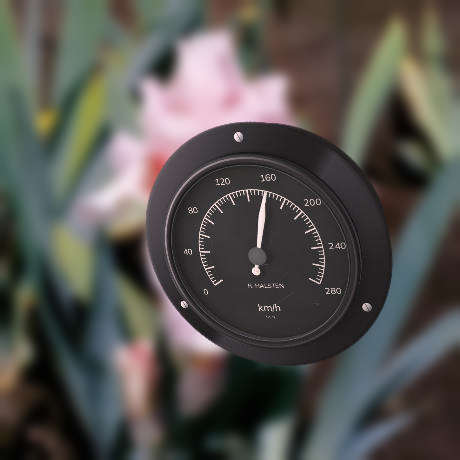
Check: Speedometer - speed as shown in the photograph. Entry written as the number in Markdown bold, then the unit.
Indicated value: **160** km/h
